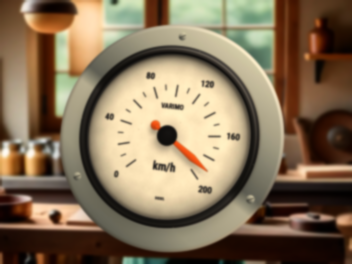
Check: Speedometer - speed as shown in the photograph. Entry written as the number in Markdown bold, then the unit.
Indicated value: **190** km/h
